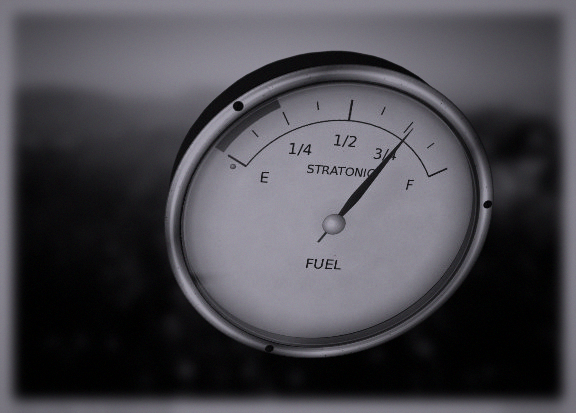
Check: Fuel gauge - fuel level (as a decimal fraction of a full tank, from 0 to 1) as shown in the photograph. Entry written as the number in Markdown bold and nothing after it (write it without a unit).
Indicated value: **0.75**
